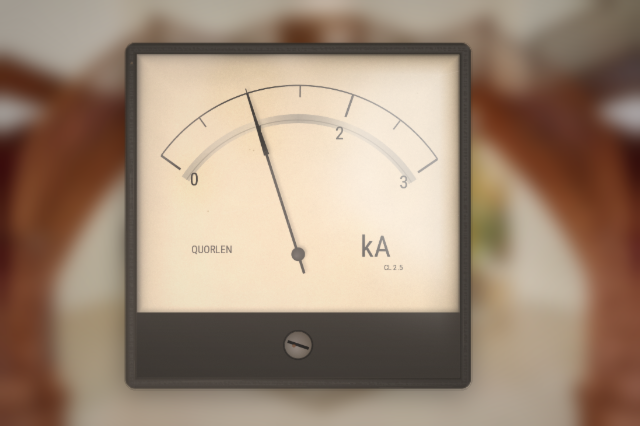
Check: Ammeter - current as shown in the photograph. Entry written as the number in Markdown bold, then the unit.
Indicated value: **1** kA
